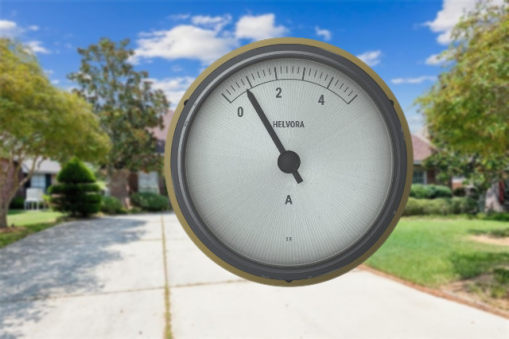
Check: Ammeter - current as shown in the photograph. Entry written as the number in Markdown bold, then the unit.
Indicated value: **0.8** A
